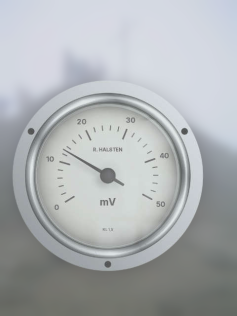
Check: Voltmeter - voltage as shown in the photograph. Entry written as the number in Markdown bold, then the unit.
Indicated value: **13** mV
